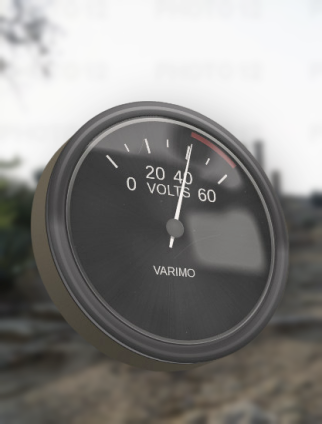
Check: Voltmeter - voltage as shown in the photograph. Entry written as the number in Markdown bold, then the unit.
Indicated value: **40** V
